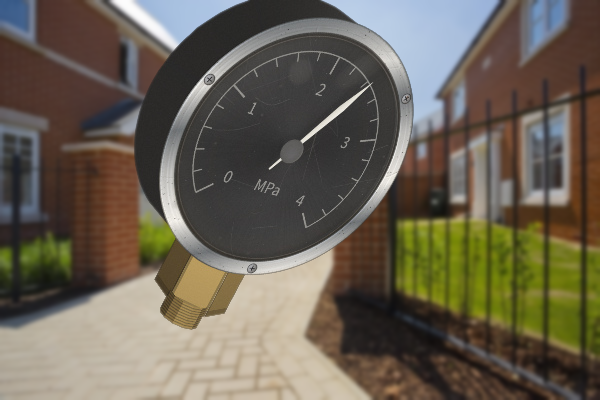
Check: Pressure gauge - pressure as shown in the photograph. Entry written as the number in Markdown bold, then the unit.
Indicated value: **2.4** MPa
